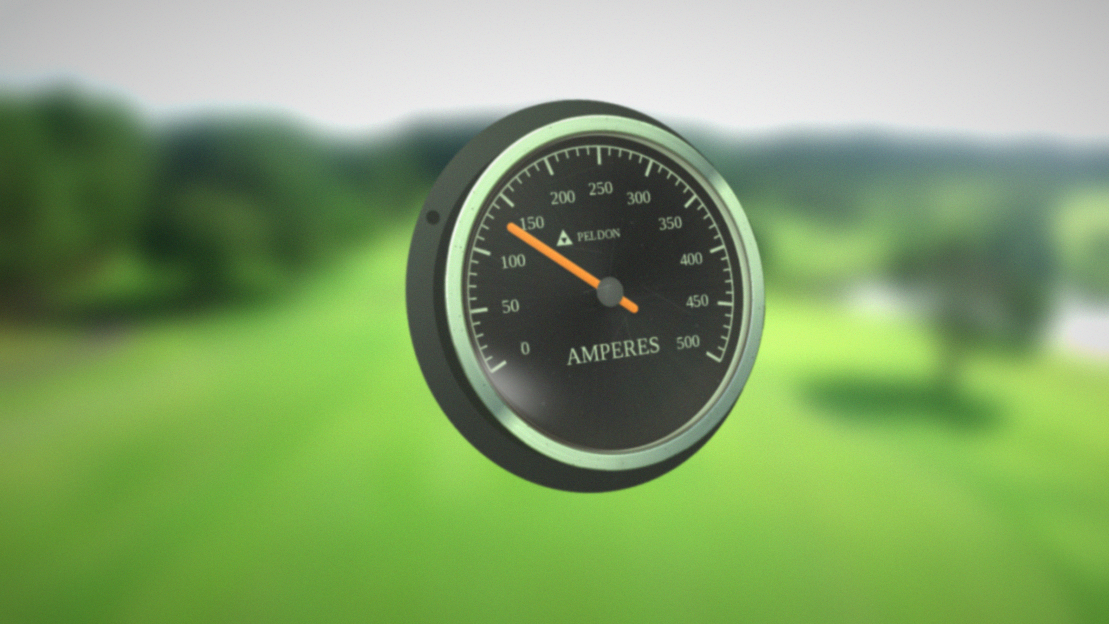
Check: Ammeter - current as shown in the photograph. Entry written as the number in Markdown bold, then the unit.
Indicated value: **130** A
